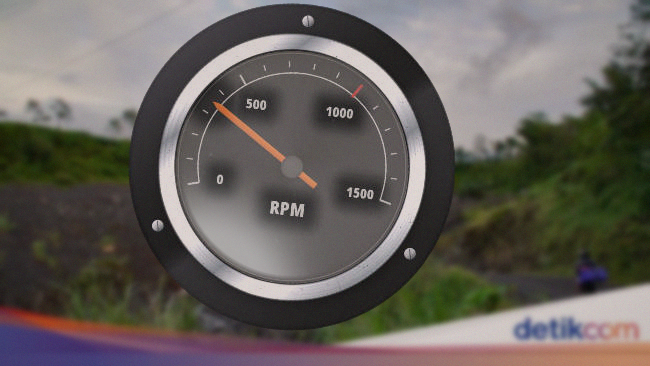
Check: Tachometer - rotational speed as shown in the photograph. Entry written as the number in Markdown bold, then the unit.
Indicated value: **350** rpm
